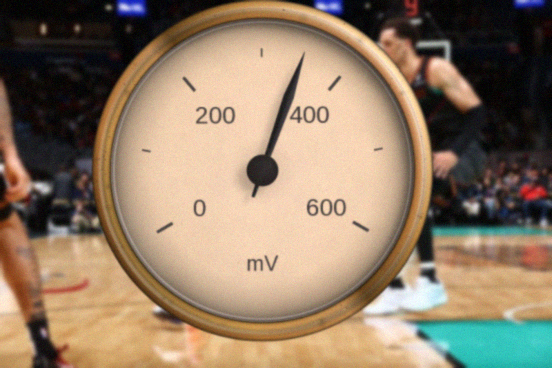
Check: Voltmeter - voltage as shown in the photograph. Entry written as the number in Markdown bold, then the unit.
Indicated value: **350** mV
